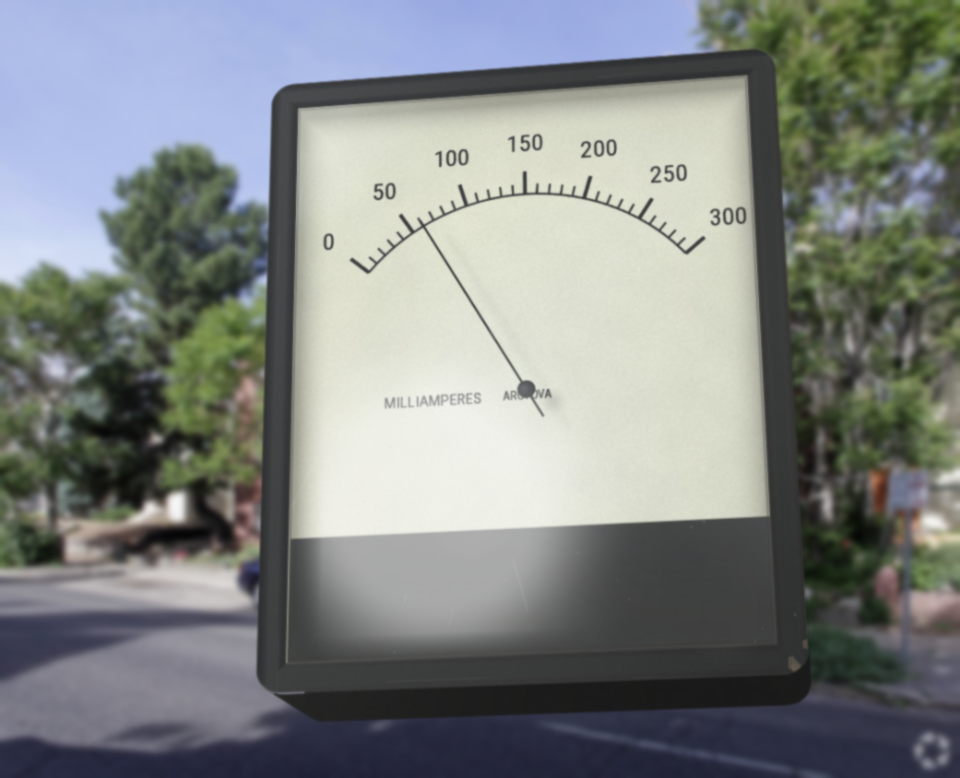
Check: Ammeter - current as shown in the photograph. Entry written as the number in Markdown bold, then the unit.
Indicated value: **60** mA
